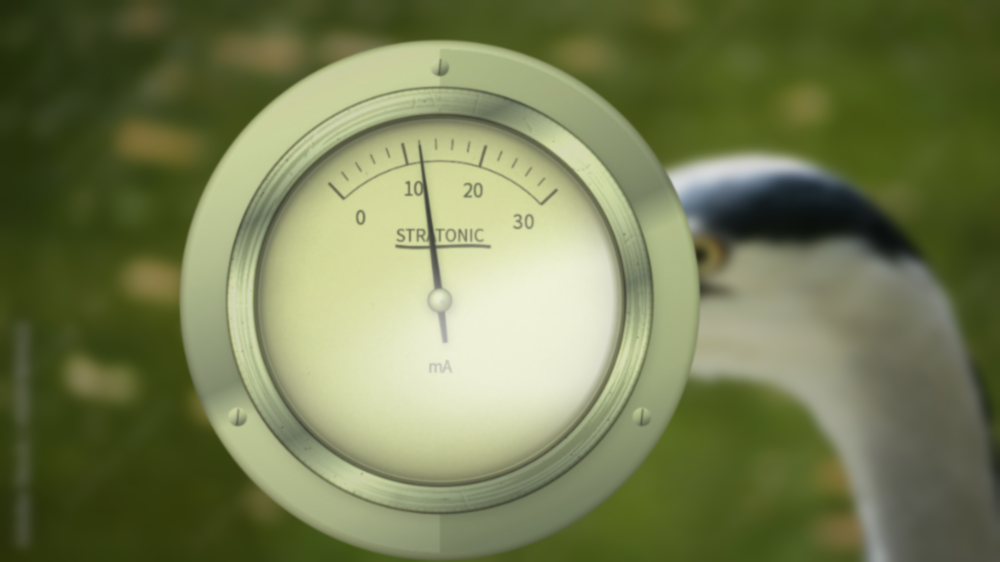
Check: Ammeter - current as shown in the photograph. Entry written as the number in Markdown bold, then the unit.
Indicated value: **12** mA
